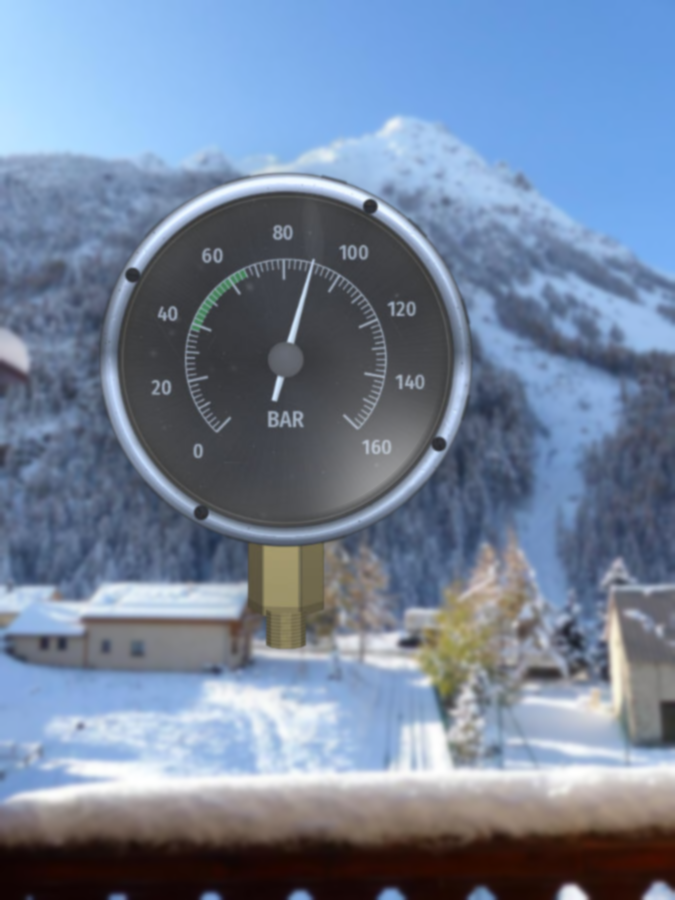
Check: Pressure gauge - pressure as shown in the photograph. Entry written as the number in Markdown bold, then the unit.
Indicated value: **90** bar
